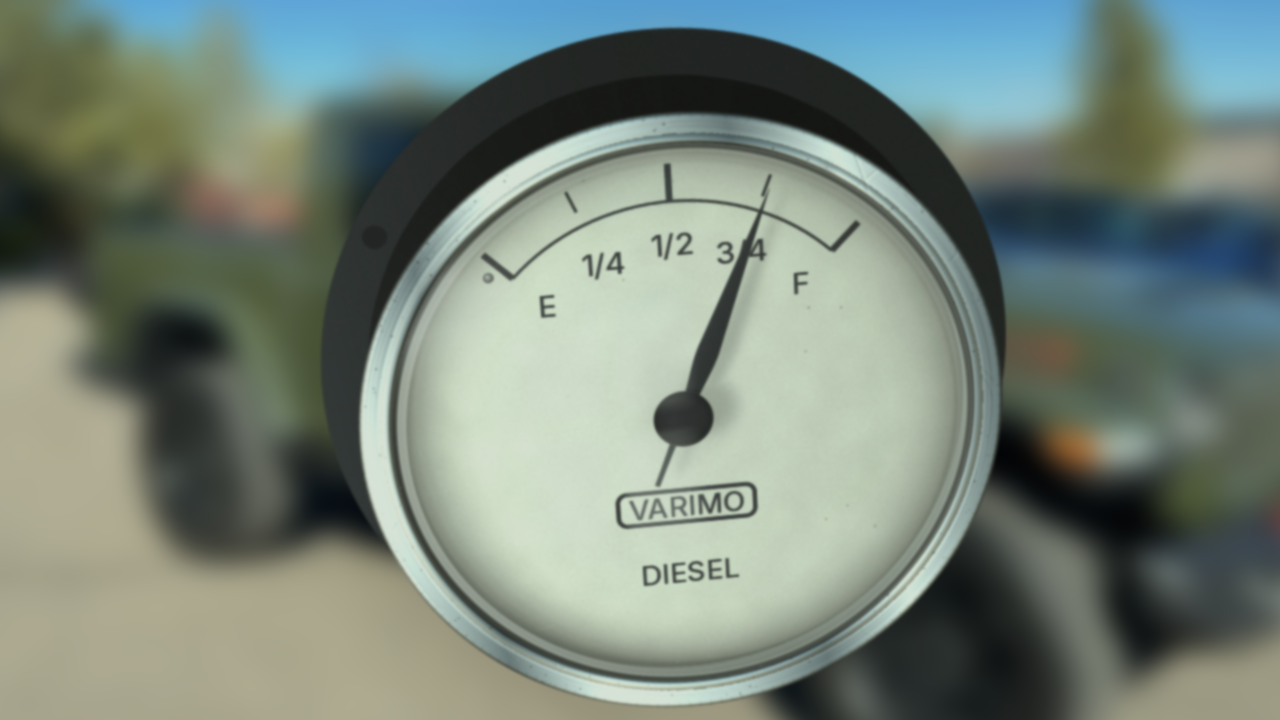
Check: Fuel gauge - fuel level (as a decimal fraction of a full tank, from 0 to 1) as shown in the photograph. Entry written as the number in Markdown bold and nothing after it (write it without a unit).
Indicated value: **0.75**
